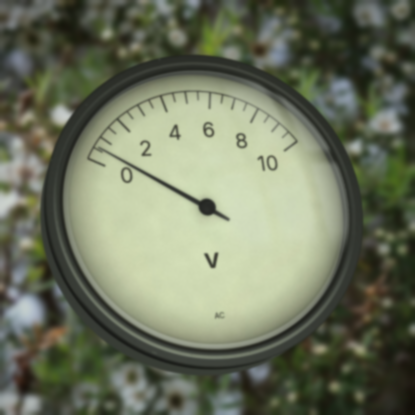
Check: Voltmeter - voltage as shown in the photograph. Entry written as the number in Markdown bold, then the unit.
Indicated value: **0.5** V
